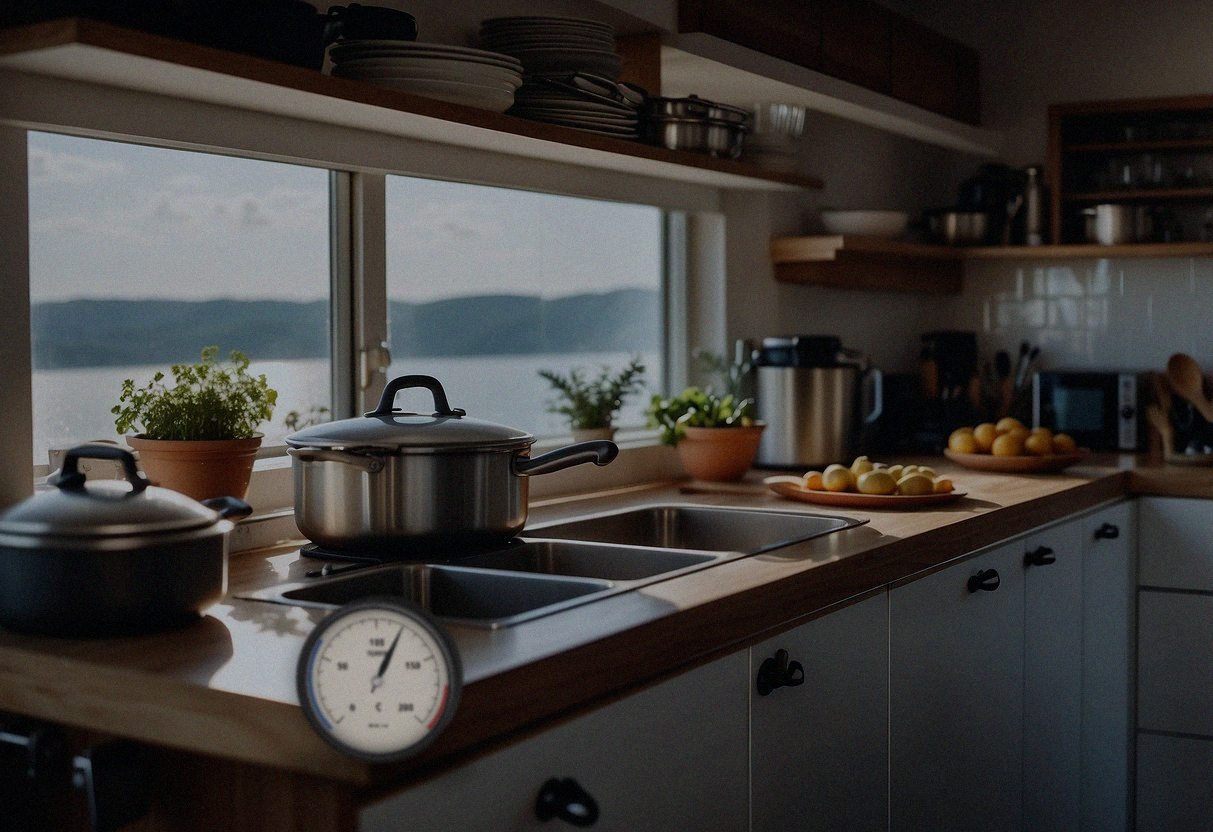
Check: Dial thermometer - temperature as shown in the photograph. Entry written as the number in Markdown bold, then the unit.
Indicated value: **120** °C
